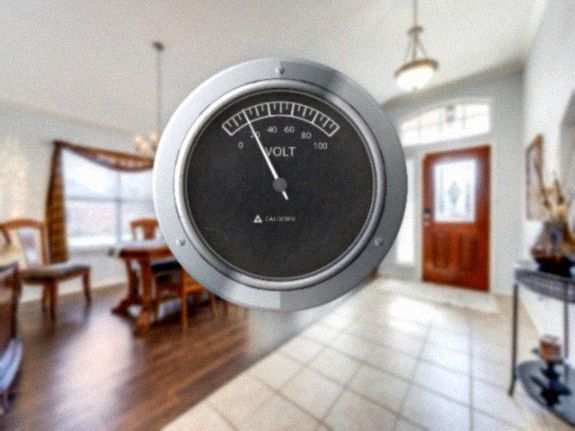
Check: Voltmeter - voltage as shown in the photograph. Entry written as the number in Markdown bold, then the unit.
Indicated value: **20** V
